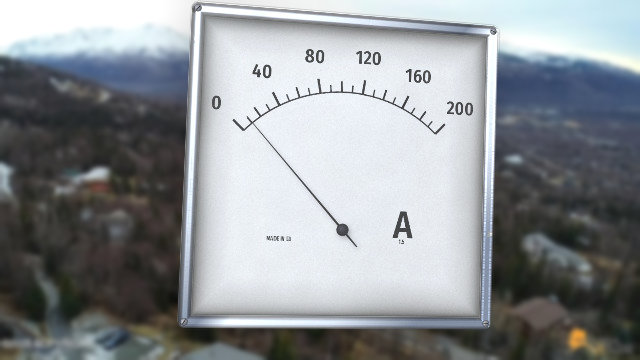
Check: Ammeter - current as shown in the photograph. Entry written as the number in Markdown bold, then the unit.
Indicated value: **10** A
